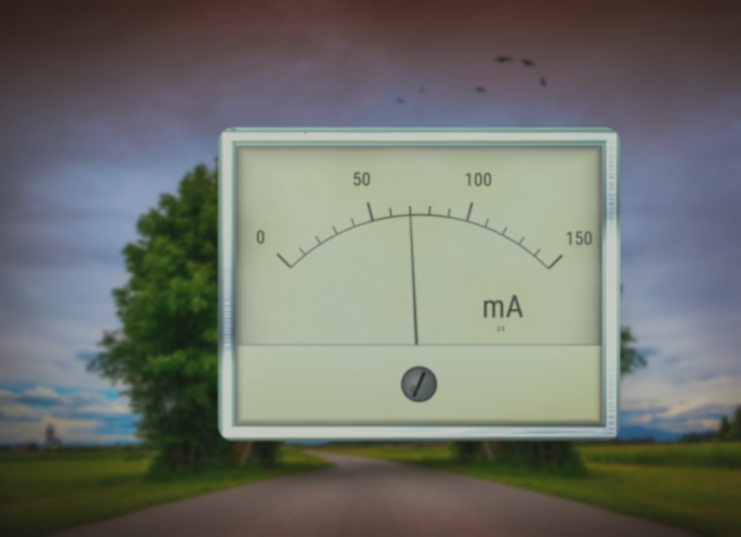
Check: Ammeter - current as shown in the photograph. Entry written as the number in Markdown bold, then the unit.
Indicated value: **70** mA
